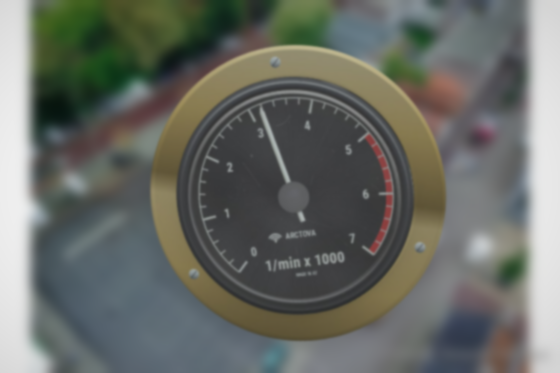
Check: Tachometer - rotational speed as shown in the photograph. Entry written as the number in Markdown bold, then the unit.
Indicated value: **3200** rpm
